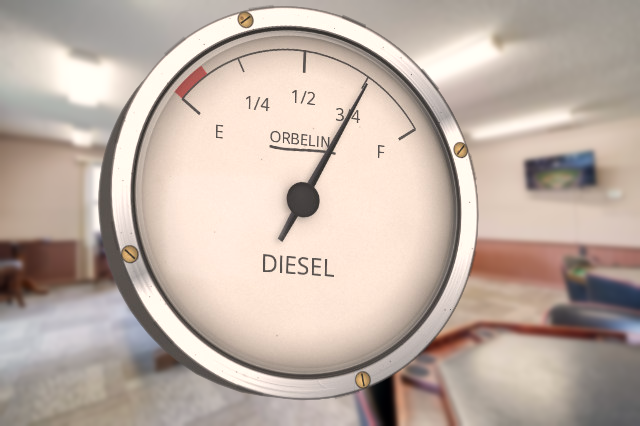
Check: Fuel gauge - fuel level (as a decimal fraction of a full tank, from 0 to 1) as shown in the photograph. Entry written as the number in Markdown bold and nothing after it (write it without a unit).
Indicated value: **0.75**
